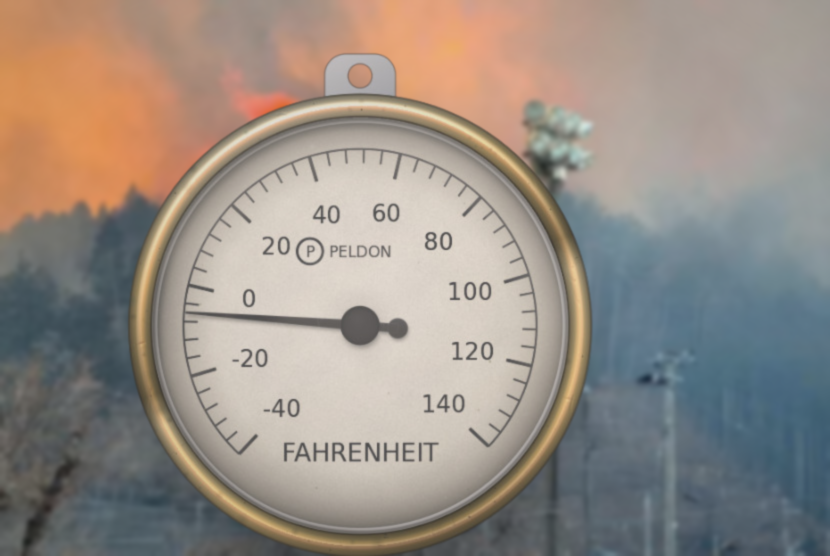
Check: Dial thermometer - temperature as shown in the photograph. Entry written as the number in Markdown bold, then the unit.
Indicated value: **-6** °F
